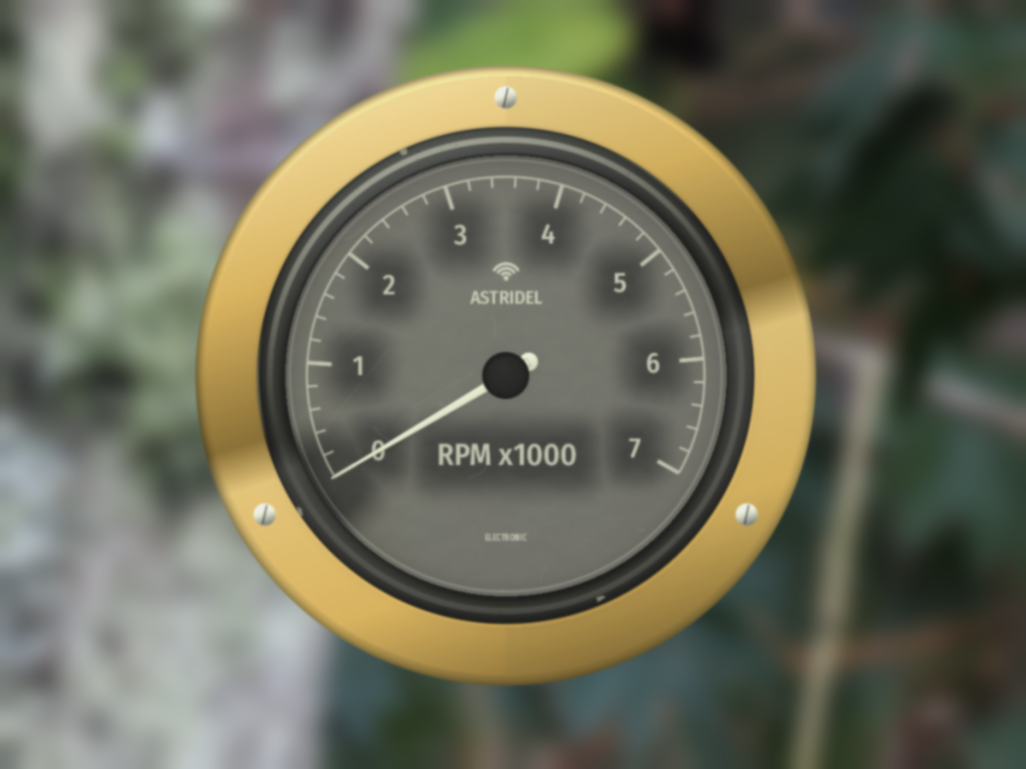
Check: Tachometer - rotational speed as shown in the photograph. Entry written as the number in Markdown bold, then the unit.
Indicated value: **0** rpm
